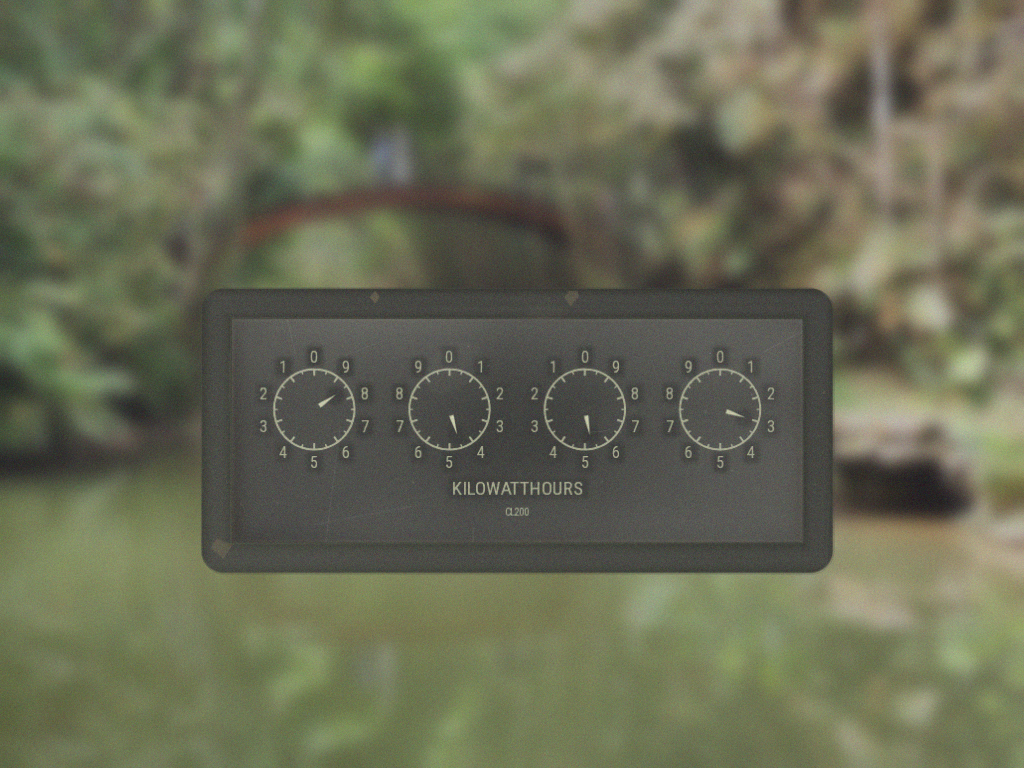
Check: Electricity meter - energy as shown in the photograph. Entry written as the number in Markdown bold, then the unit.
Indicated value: **8453** kWh
